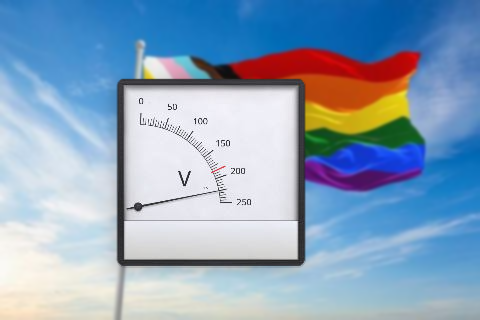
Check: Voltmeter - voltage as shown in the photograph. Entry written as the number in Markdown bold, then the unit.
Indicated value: **225** V
